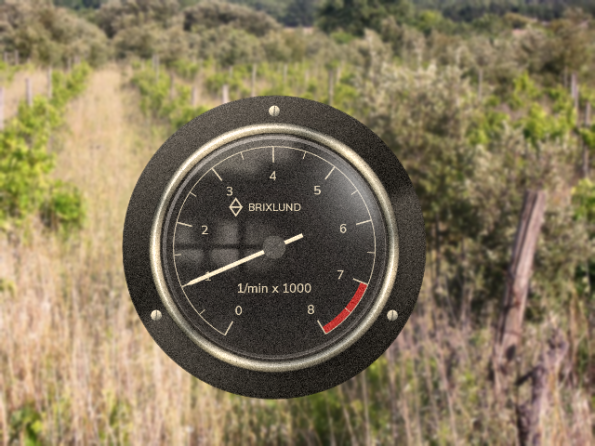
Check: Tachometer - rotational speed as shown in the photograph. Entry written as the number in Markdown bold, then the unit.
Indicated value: **1000** rpm
